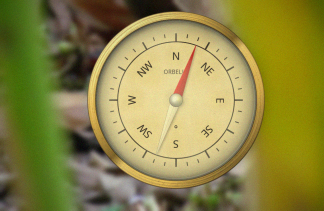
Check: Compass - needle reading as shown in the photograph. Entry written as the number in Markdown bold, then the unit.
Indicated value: **20** °
